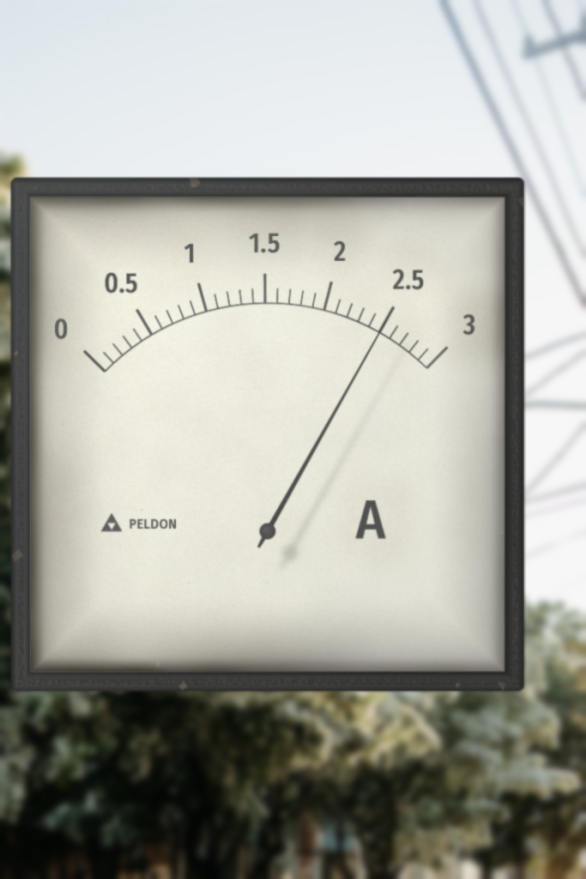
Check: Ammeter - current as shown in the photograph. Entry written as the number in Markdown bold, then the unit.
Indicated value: **2.5** A
